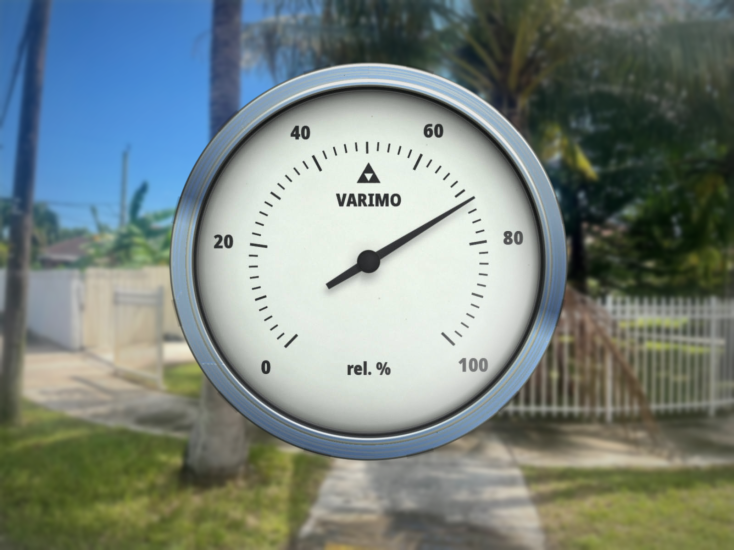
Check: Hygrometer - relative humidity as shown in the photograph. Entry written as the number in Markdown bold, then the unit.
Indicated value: **72** %
